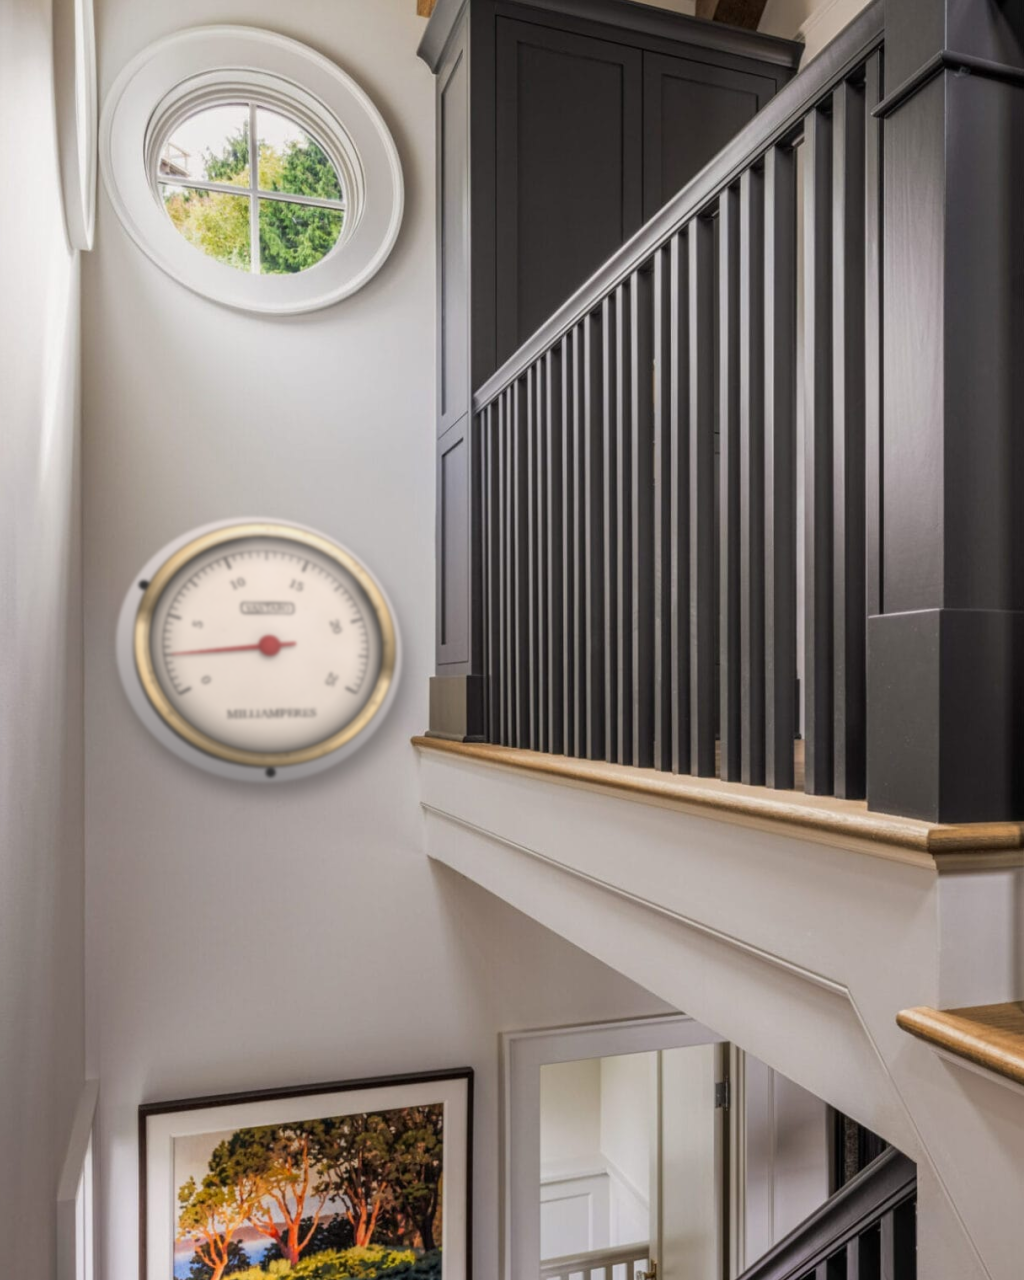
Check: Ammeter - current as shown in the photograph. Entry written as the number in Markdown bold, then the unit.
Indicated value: **2.5** mA
